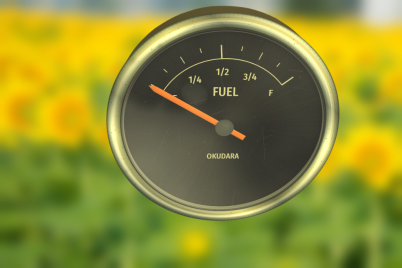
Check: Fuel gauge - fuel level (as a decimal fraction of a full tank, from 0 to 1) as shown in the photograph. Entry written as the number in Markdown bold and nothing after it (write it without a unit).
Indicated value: **0**
